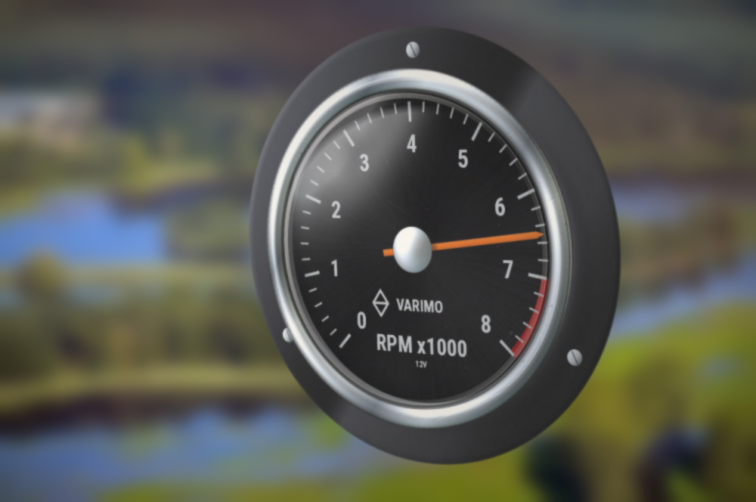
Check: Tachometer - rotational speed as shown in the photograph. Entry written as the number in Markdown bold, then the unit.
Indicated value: **6500** rpm
